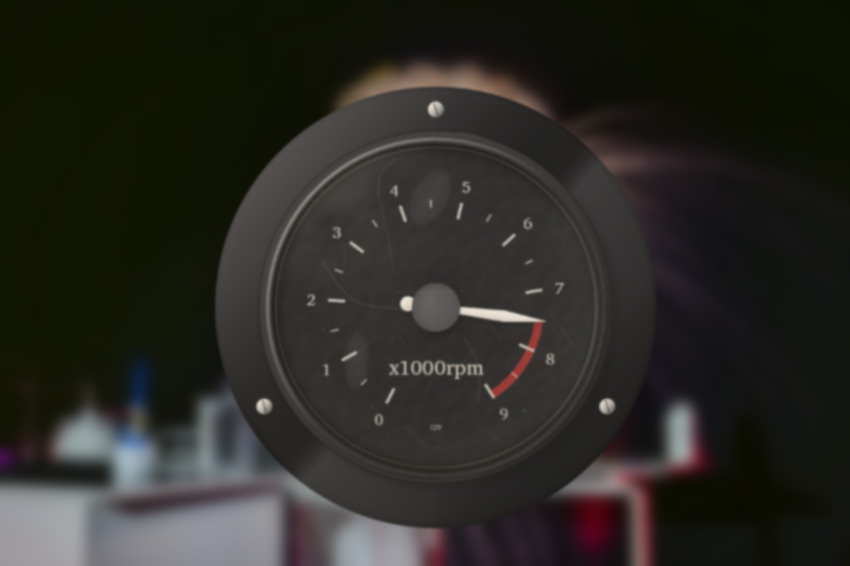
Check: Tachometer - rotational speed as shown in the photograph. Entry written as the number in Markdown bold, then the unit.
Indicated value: **7500** rpm
